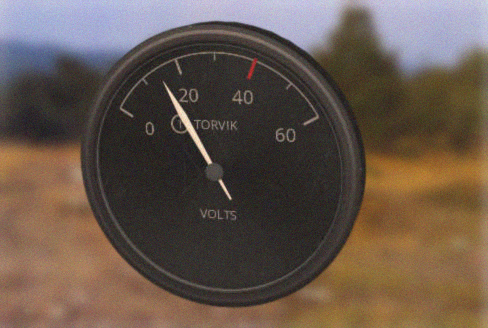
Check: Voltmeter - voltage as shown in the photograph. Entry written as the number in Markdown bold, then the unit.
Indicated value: **15** V
